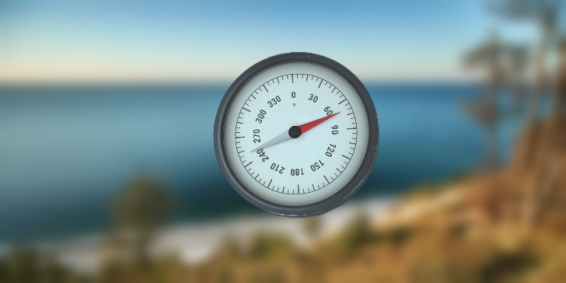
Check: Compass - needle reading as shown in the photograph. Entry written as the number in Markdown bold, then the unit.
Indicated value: **70** °
